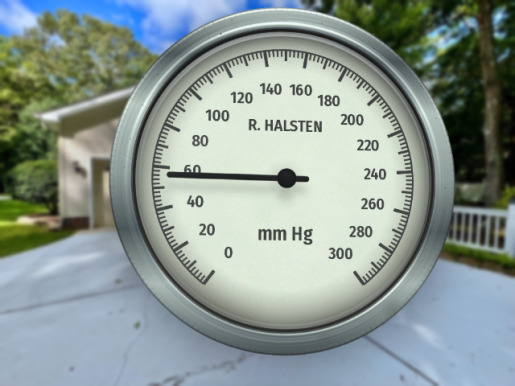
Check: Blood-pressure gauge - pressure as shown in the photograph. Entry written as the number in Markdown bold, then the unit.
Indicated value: **56** mmHg
